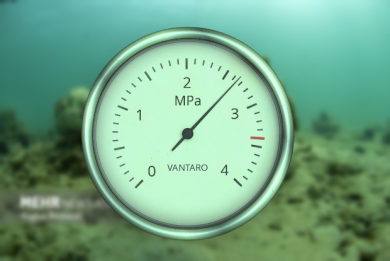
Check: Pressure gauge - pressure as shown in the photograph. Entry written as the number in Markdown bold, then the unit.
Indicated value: **2.65** MPa
